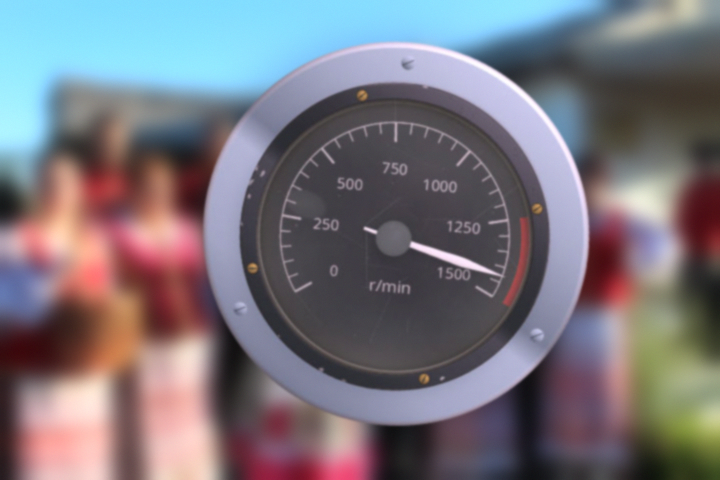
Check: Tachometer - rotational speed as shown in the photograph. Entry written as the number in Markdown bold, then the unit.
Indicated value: **1425** rpm
